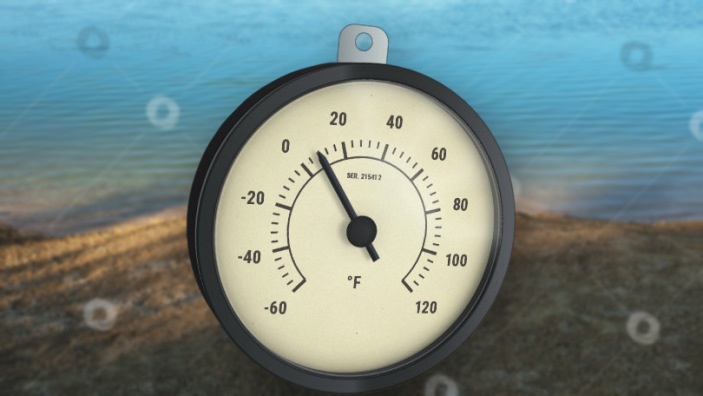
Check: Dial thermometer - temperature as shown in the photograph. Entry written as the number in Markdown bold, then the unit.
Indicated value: **8** °F
